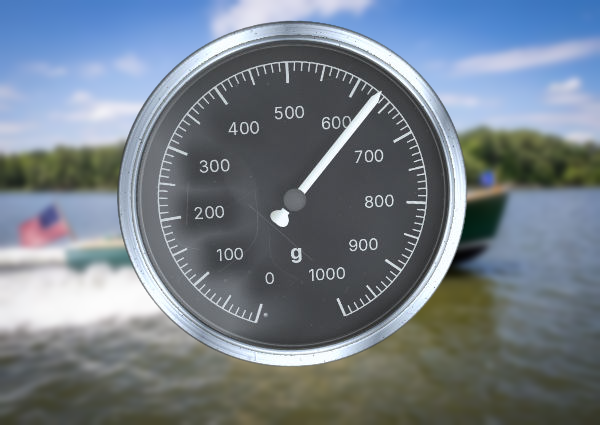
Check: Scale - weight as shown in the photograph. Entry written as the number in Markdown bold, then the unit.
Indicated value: **630** g
